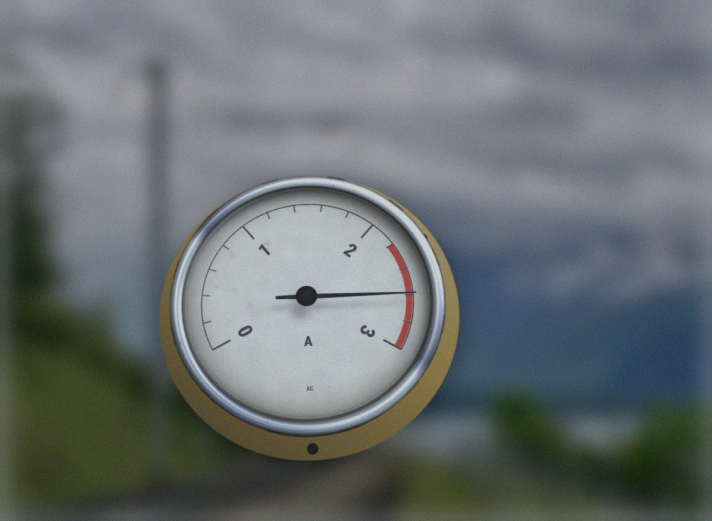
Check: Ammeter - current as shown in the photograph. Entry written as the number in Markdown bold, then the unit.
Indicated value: **2.6** A
